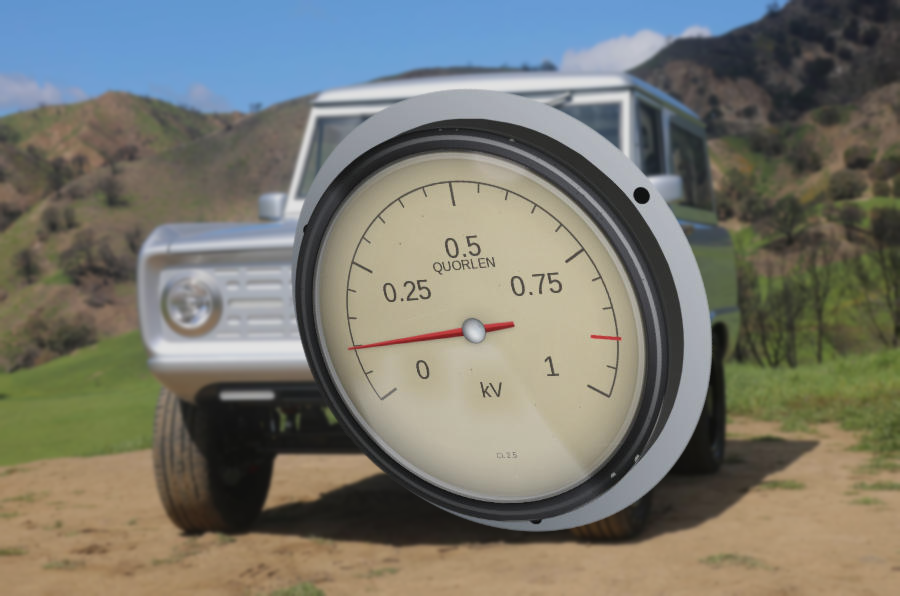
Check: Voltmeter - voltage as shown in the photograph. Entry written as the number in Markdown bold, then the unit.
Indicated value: **0.1** kV
